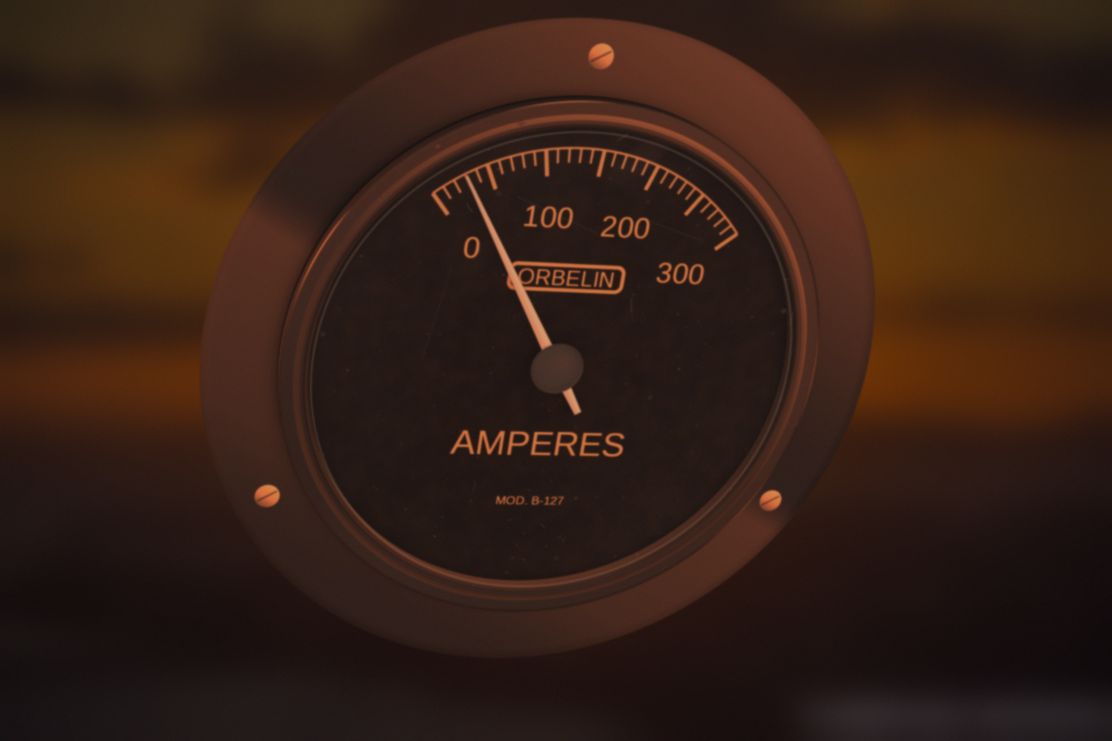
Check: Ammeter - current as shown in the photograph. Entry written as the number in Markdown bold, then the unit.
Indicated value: **30** A
